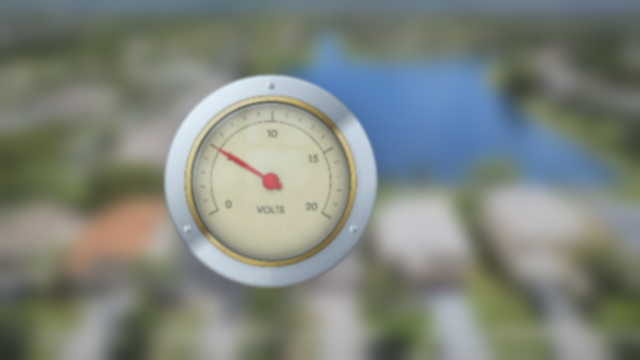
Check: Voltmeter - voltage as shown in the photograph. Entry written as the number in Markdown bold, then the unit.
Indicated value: **5** V
